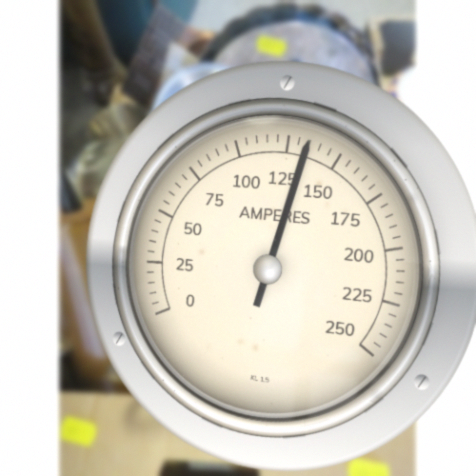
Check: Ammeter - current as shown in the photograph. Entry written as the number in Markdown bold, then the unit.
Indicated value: **135** A
